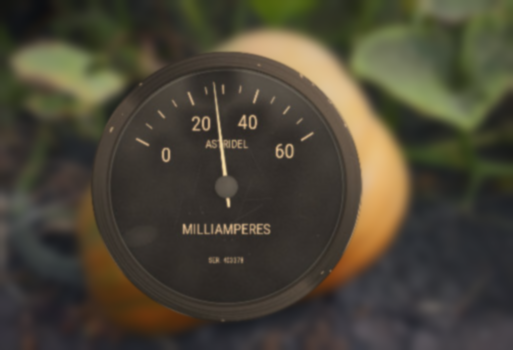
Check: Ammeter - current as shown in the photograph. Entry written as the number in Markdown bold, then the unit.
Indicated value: **27.5** mA
